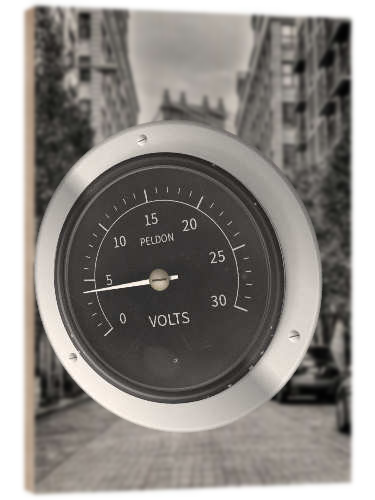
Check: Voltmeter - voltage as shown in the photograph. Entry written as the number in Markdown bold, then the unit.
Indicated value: **4** V
